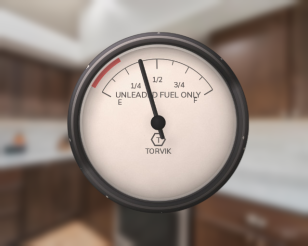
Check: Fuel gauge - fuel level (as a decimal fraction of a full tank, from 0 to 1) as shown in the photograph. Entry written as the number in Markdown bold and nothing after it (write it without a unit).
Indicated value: **0.375**
